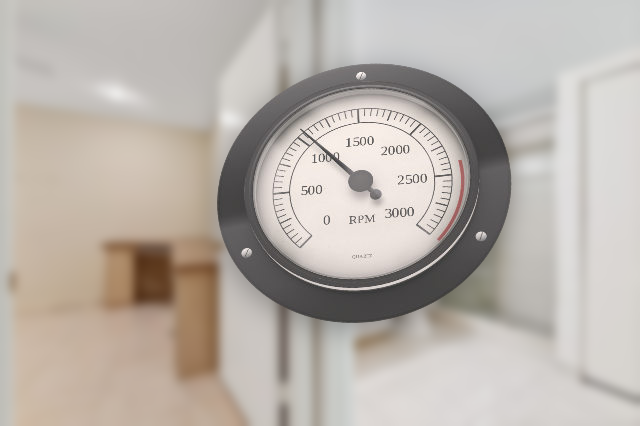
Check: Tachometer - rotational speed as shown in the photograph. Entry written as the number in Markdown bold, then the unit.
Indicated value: **1050** rpm
